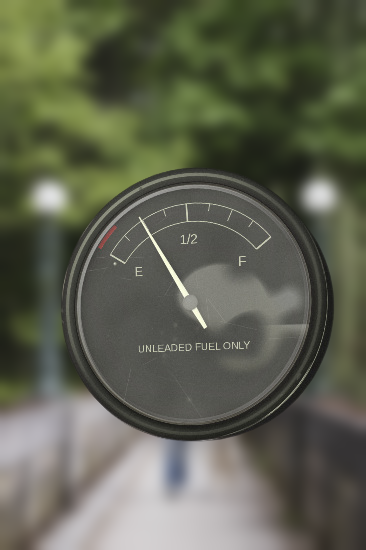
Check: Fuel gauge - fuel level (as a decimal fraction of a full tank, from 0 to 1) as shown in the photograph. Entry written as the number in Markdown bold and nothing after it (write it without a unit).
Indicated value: **0.25**
